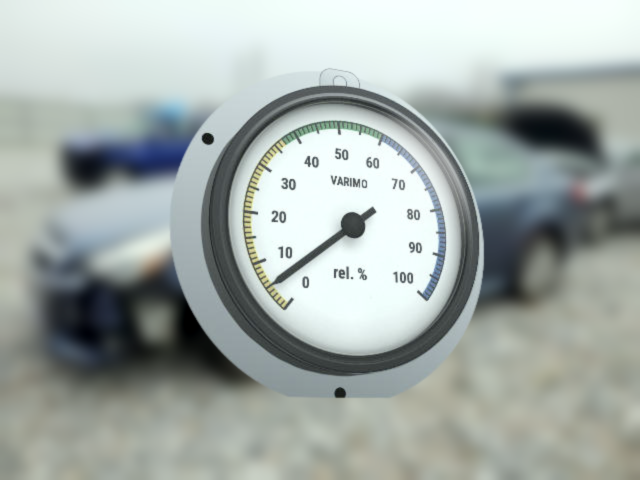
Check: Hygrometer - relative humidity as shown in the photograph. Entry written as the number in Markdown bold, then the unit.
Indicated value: **5** %
